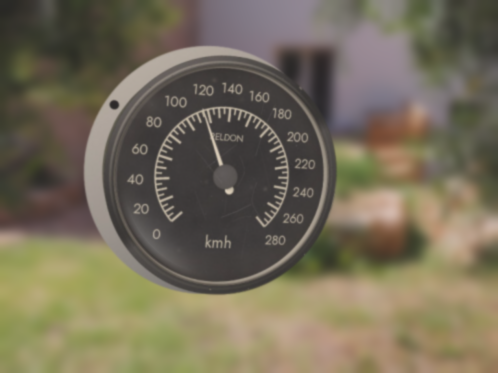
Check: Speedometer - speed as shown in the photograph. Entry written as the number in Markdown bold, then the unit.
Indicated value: **115** km/h
